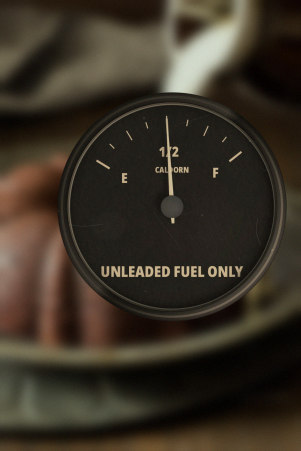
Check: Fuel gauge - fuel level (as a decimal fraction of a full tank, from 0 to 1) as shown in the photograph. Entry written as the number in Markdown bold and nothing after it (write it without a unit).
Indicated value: **0.5**
